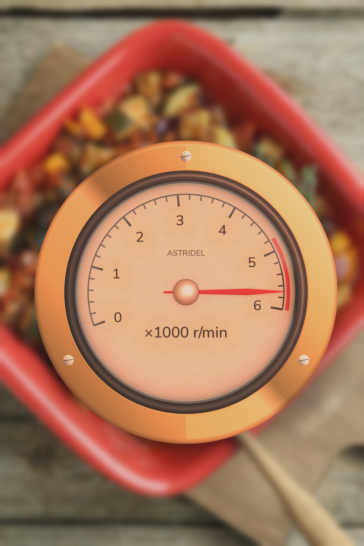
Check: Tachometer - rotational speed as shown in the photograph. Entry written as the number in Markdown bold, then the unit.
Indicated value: **5700** rpm
